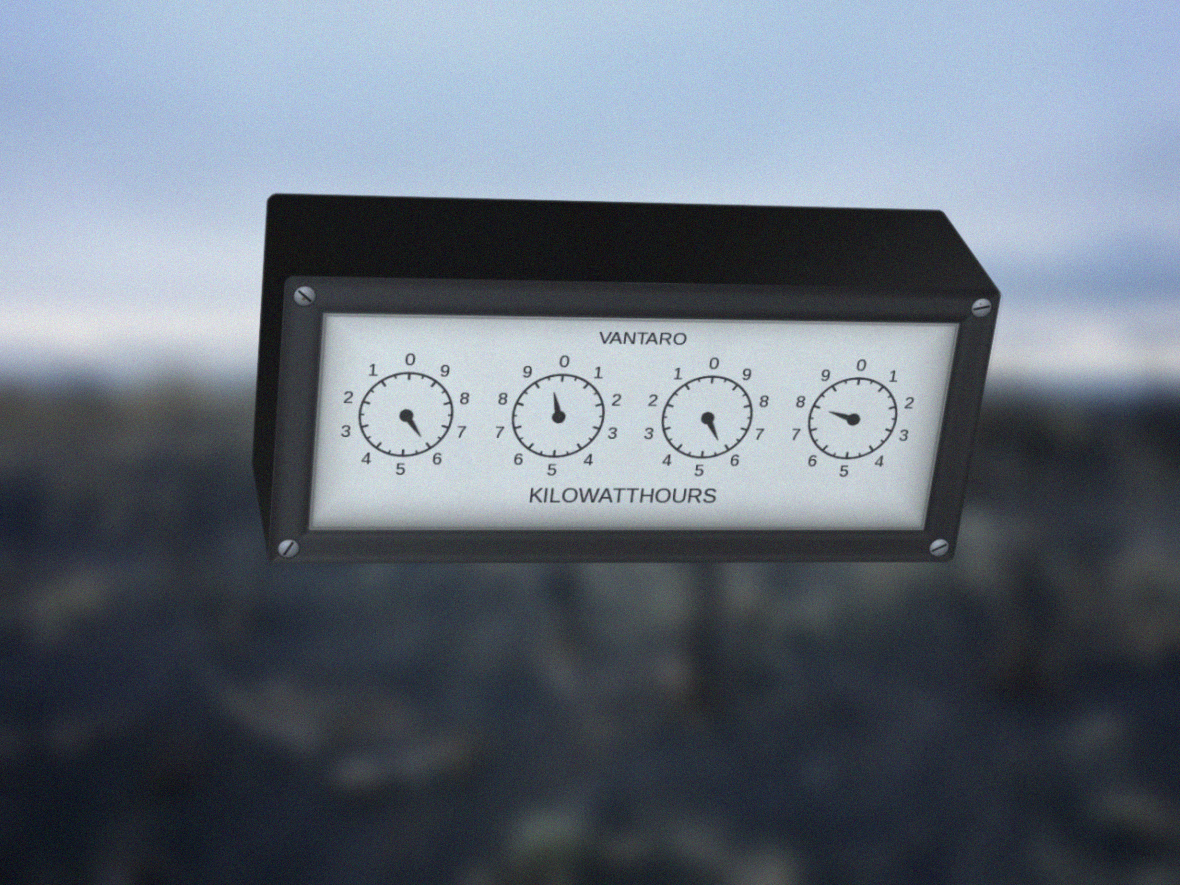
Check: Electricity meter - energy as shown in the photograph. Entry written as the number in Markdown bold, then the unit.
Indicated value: **5958** kWh
